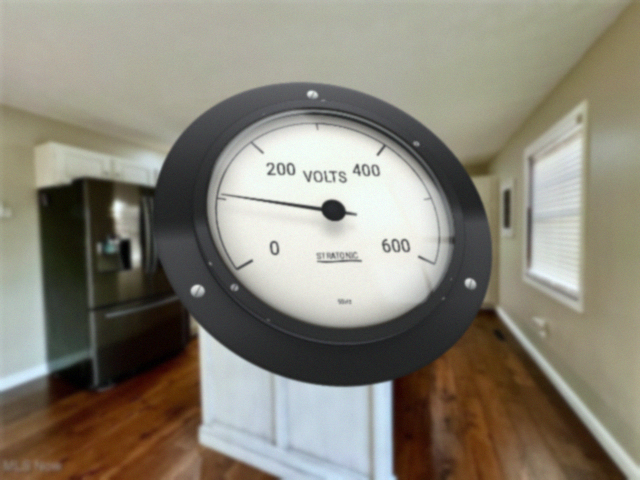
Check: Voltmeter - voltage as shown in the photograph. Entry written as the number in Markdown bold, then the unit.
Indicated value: **100** V
